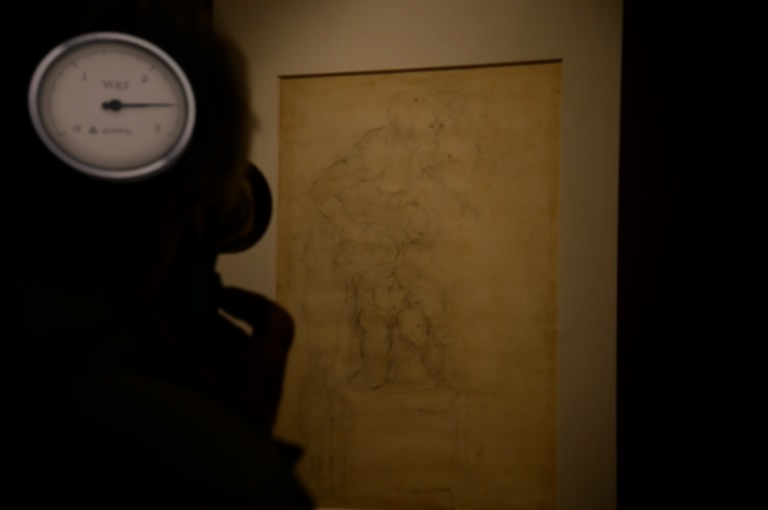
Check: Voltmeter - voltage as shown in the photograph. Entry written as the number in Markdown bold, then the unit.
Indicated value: **2.6** V
